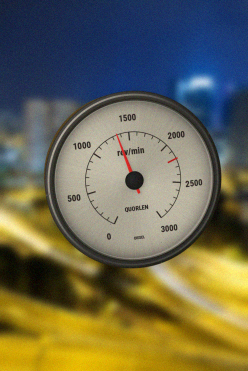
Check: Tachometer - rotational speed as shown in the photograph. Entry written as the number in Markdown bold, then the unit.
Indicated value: **1350** rpm
